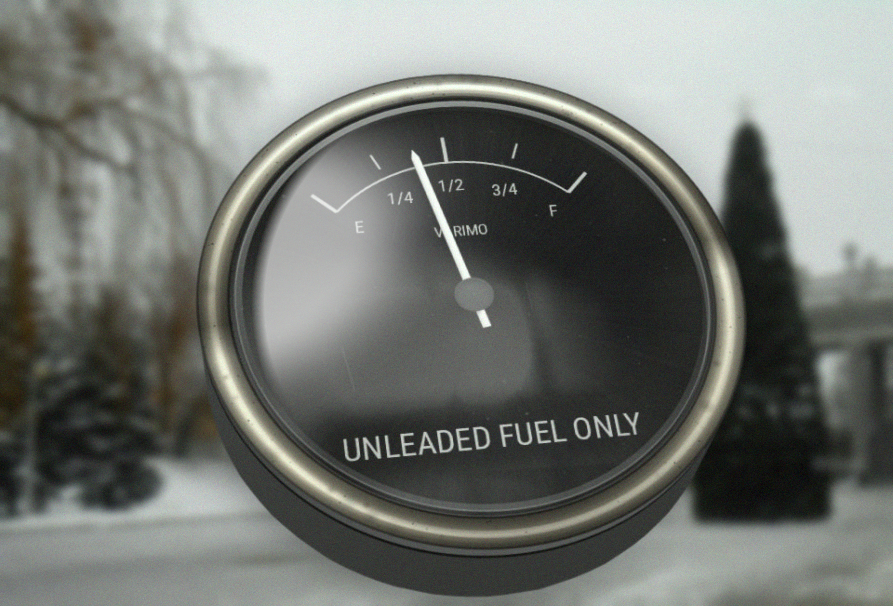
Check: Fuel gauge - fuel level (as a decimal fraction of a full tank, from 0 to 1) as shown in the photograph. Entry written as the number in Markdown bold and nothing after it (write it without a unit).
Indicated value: **0.375**
